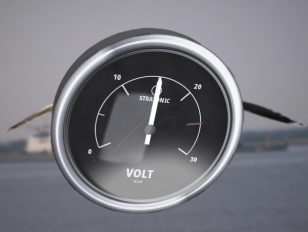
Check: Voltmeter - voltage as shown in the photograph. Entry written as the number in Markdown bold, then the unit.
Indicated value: **15** V
